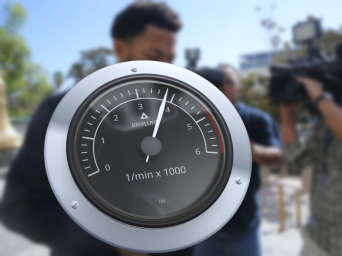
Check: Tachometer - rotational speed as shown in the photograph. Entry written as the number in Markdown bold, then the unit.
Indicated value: **3800** rpm
